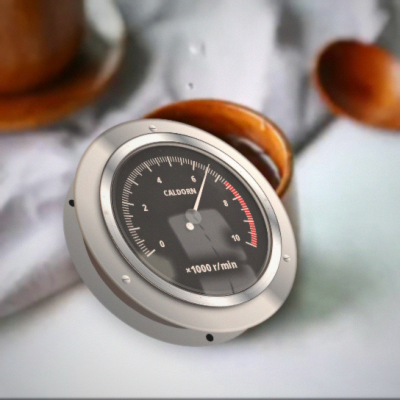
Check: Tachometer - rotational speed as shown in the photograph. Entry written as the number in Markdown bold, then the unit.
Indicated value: **6500** rpm
